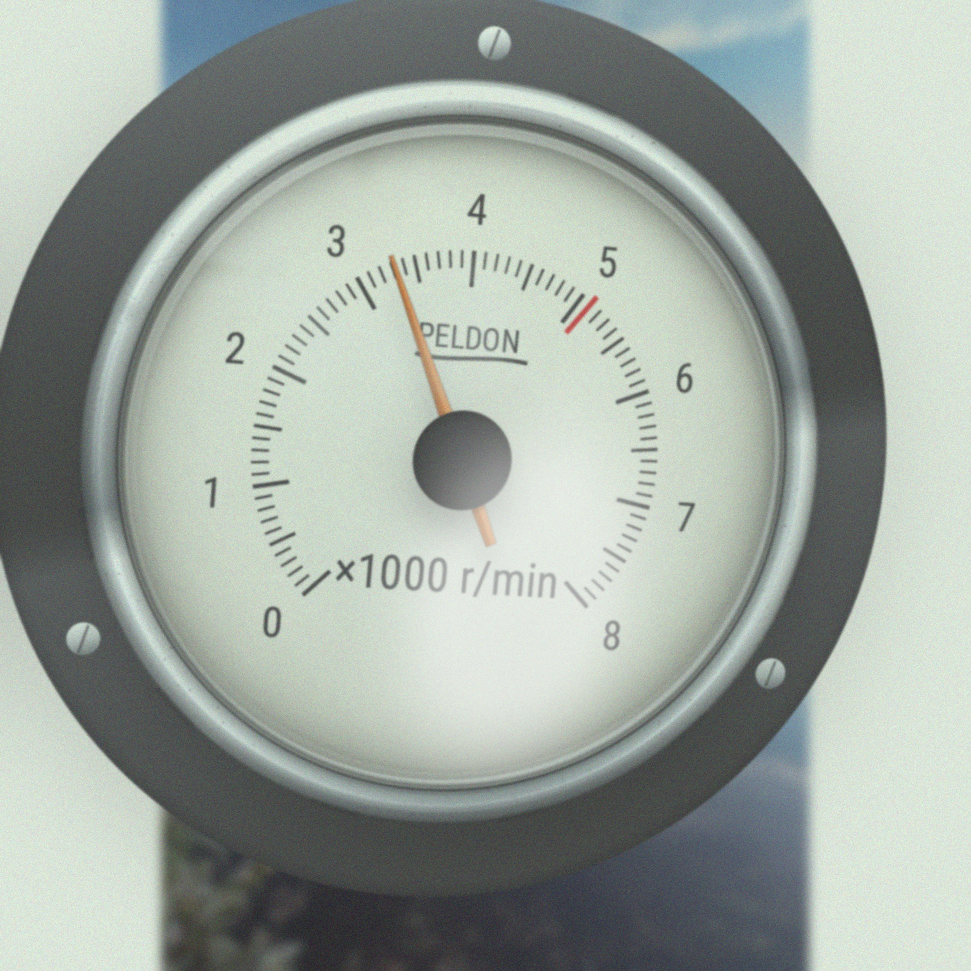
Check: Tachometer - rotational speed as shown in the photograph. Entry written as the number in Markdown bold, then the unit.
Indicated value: **3300** rpm
